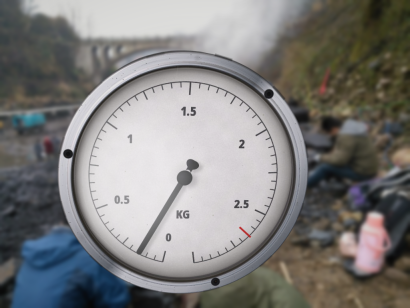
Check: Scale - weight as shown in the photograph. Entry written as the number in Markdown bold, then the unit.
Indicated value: **0.15** kg
